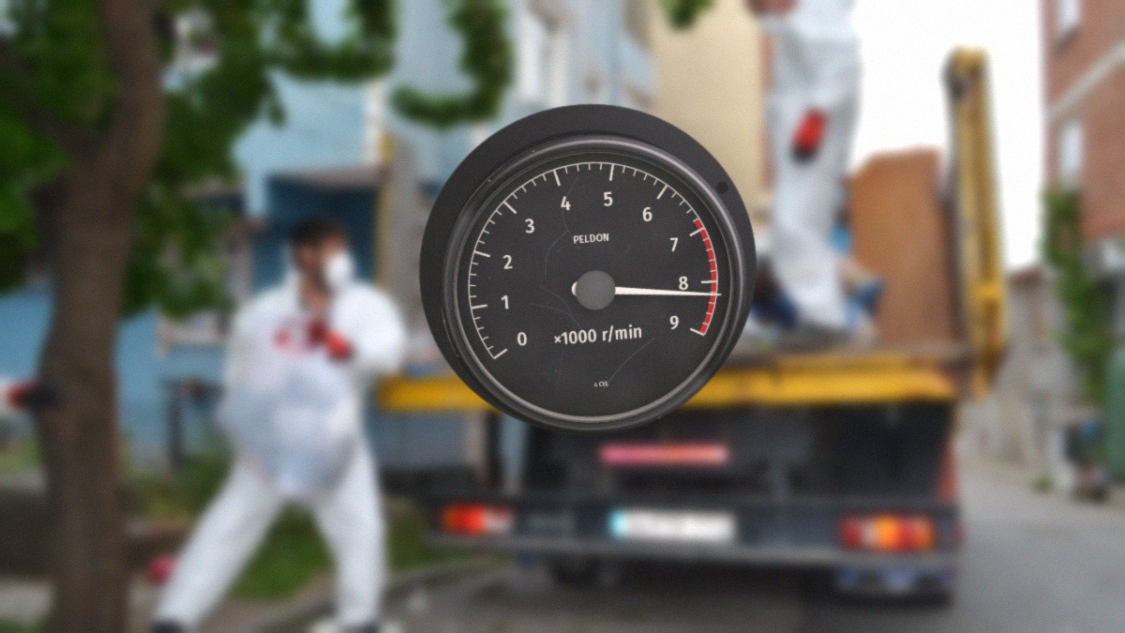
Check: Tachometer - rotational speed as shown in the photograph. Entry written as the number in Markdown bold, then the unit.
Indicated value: **8200** rpm
